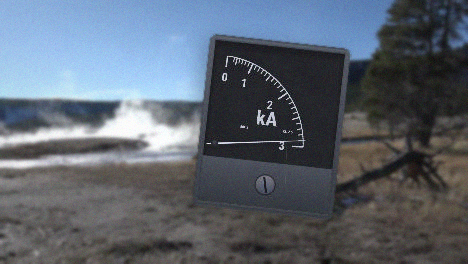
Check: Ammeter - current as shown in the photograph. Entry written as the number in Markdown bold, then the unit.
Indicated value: **2.9** kA
